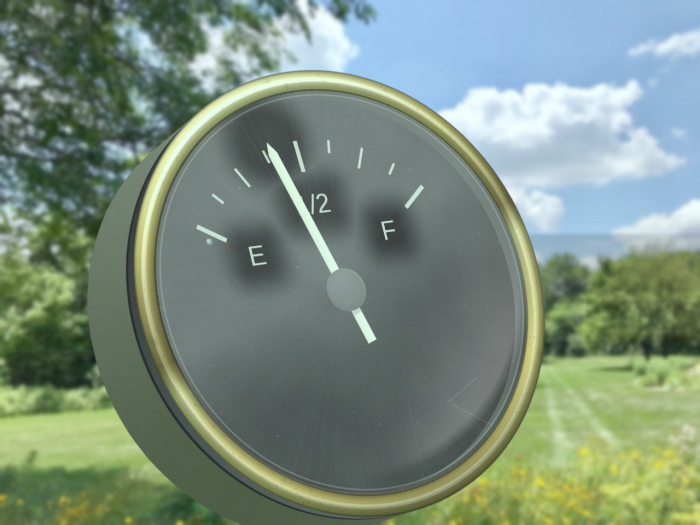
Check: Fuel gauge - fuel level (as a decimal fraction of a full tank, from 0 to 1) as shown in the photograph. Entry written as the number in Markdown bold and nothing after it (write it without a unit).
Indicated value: **0.375**
